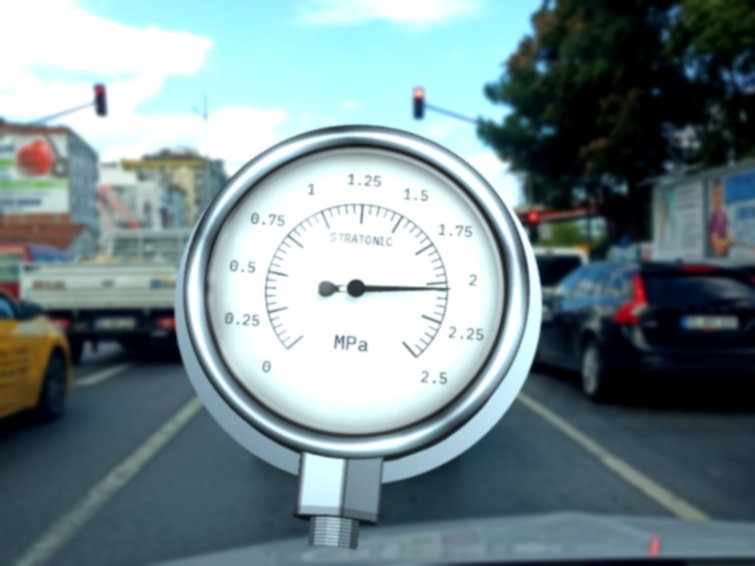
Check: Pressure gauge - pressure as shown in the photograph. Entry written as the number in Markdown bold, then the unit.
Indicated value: **2.05** MPa
